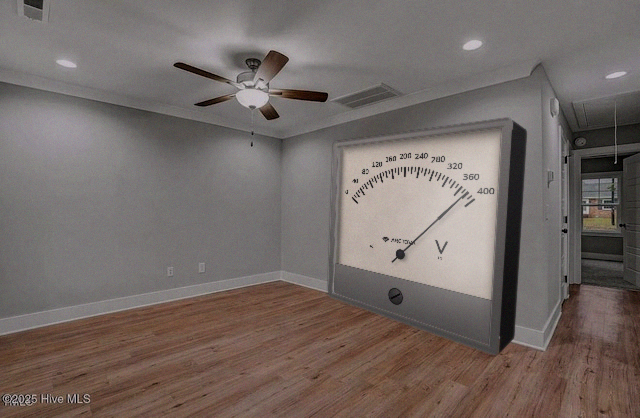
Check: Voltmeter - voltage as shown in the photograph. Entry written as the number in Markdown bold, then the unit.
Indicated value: **380** V
